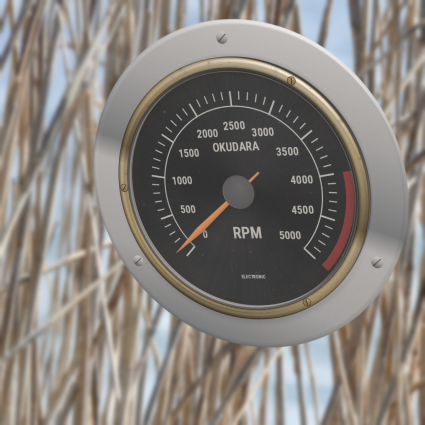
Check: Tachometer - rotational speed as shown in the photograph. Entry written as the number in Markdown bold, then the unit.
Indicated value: **100** rpm
